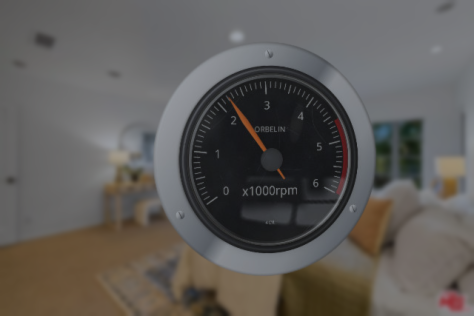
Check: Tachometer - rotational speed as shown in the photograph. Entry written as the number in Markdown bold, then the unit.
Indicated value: **2200** rpm
